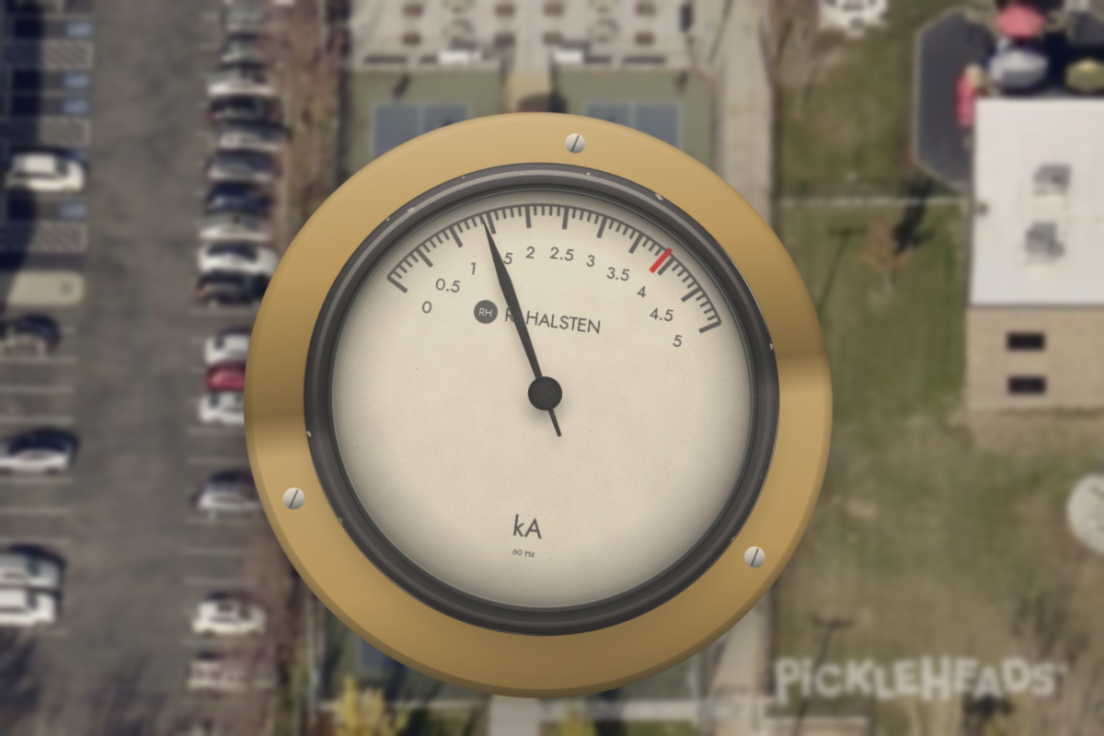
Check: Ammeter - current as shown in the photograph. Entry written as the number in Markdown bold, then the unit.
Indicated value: **1.4** kA
